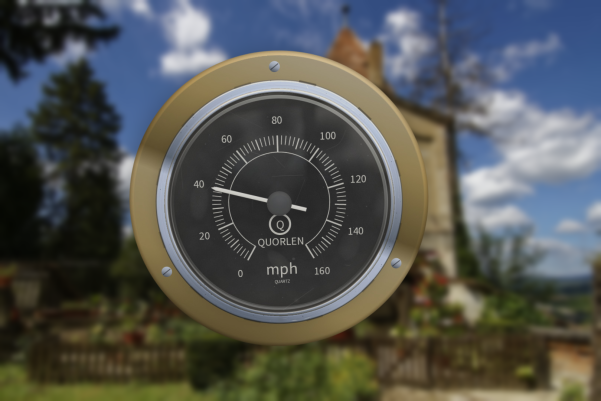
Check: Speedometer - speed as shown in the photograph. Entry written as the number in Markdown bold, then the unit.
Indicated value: **40** mph
